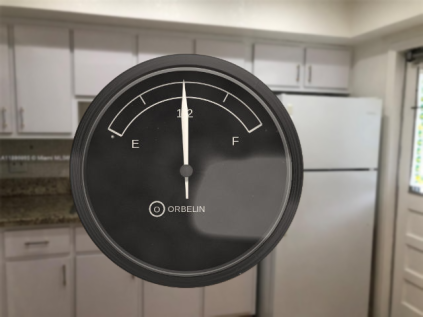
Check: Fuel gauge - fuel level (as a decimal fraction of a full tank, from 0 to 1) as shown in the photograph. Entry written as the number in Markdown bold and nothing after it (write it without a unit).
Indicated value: **0.5**
